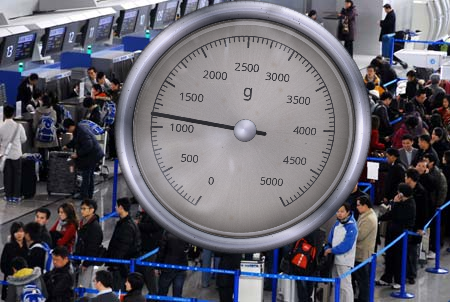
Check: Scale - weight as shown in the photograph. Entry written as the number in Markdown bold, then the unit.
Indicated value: **1150** g
